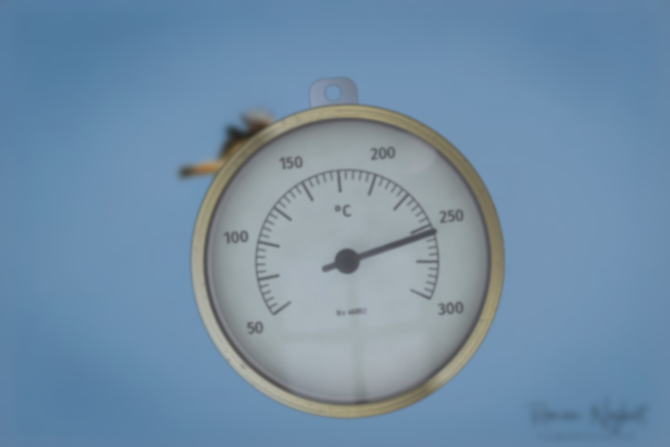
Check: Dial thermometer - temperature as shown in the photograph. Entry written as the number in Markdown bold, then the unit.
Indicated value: **255** °C
